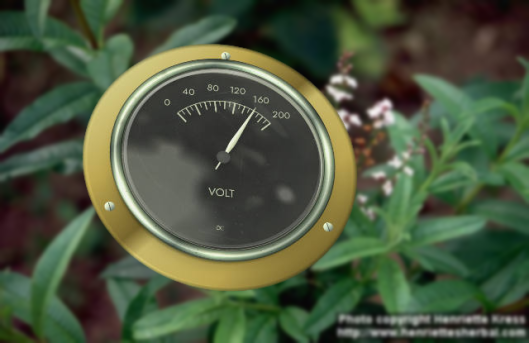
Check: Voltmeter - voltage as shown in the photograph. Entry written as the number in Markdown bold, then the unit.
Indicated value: **160** V
